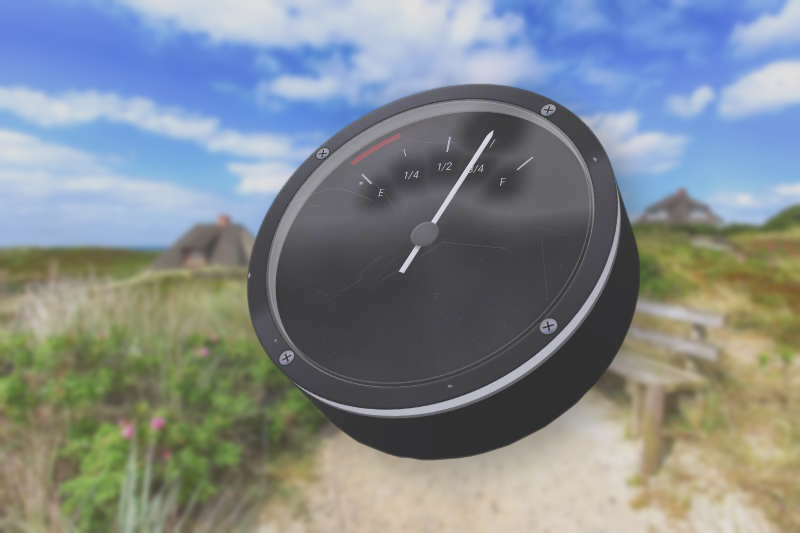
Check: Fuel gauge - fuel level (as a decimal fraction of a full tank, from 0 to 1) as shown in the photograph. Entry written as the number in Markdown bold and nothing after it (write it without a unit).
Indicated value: **0.75**
